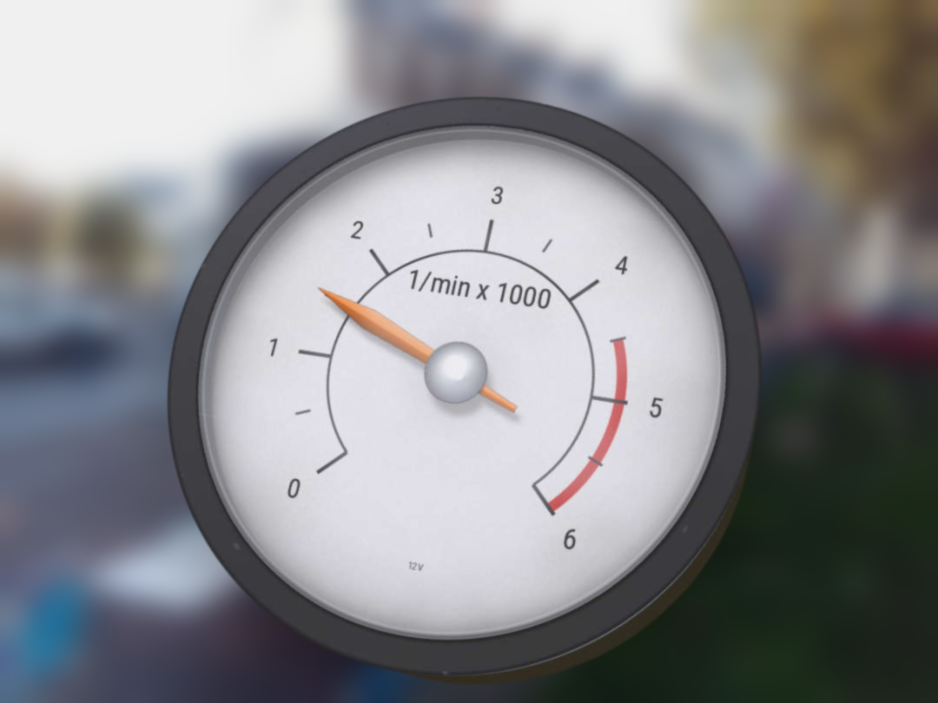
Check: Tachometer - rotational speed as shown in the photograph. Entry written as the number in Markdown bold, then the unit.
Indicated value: **1500** rpm
